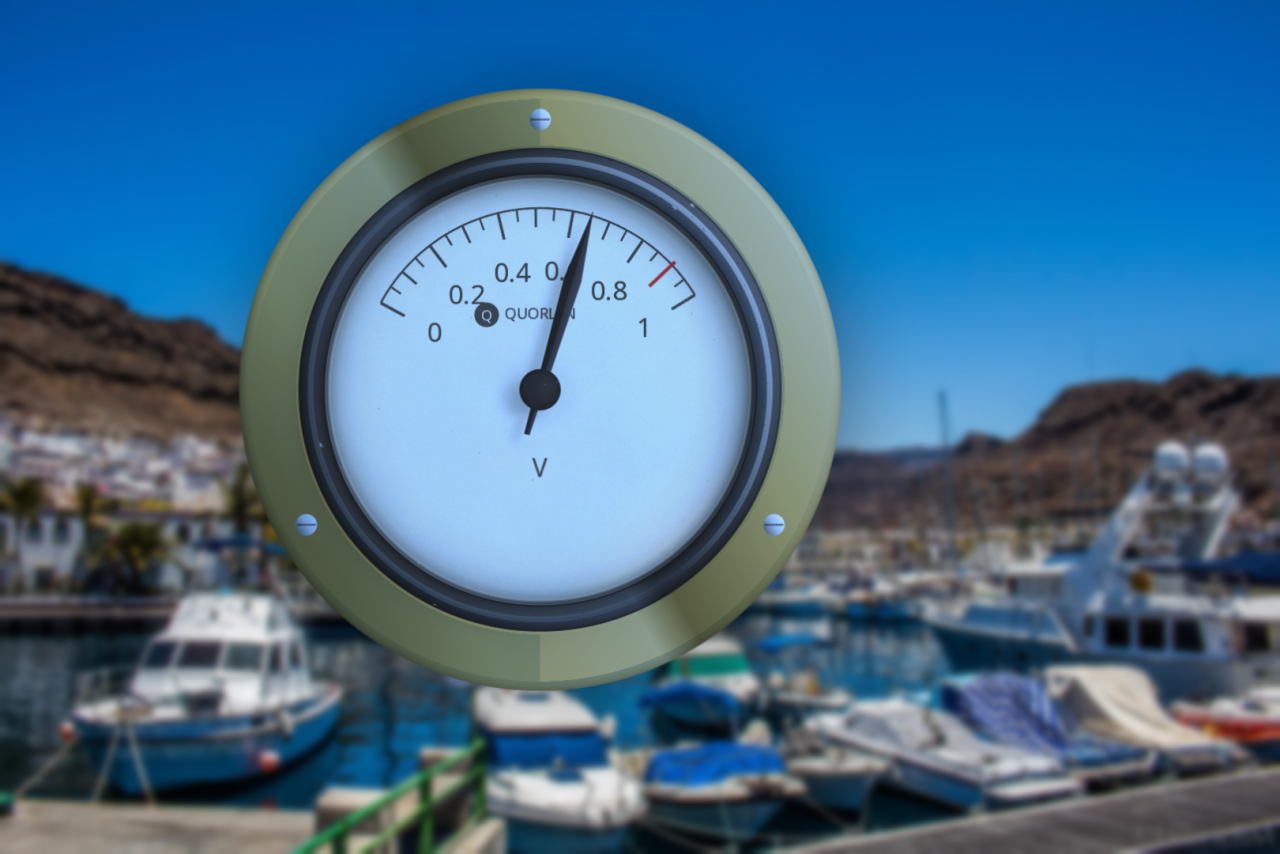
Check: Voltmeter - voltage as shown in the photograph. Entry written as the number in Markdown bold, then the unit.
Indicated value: **0.65** V
